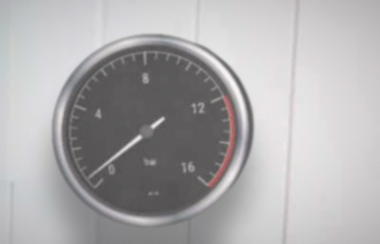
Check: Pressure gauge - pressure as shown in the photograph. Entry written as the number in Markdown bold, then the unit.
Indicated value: **0.5** bar
